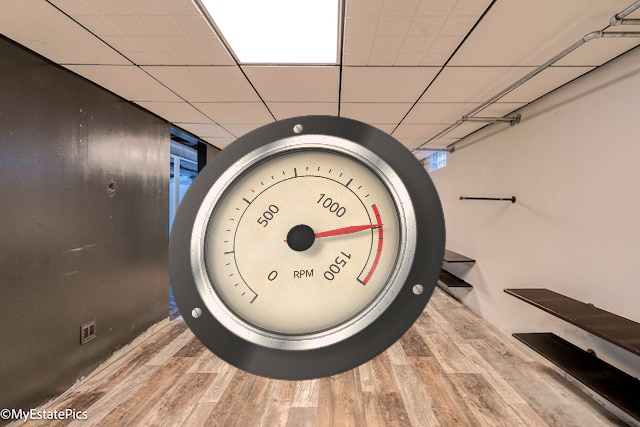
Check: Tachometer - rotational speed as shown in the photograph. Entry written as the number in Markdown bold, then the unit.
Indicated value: **1250** rpm
